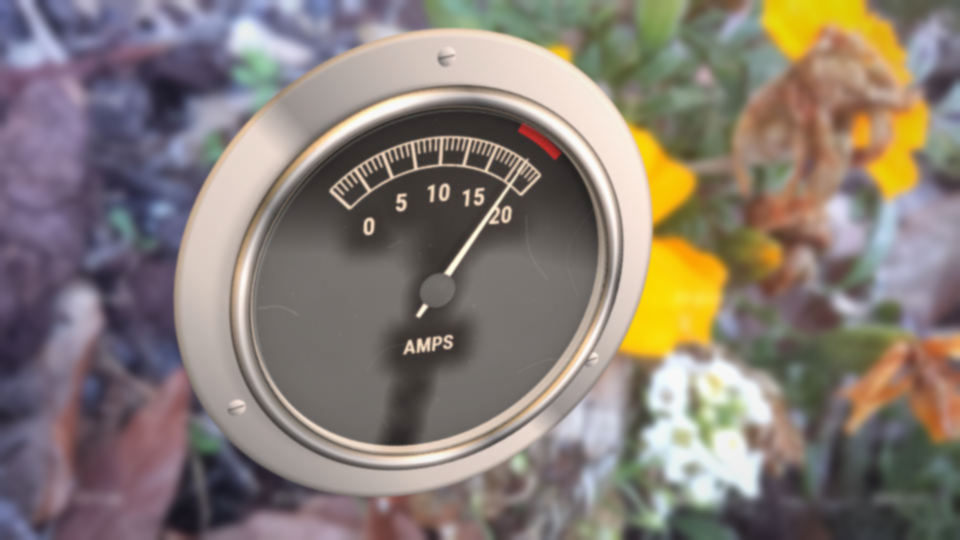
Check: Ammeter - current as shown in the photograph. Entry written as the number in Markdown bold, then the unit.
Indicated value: **17.5** A
